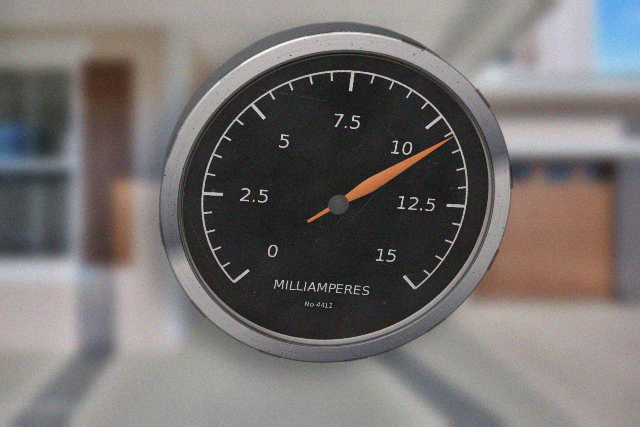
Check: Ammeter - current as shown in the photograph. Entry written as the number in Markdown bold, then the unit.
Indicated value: **10.5** mA
